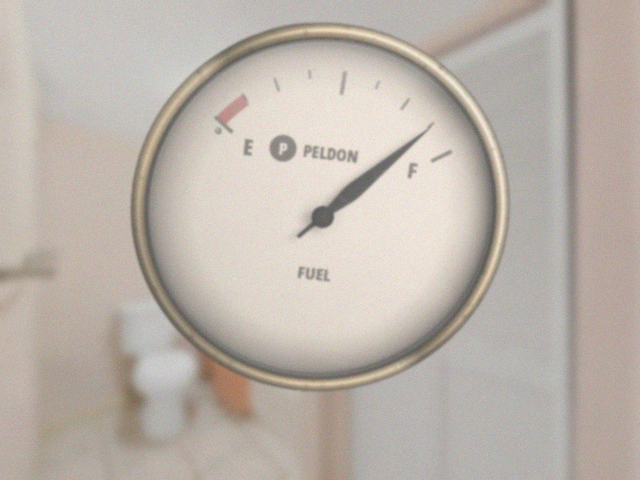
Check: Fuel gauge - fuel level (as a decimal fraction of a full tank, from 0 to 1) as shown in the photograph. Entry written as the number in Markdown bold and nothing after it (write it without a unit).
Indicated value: **0.875**
